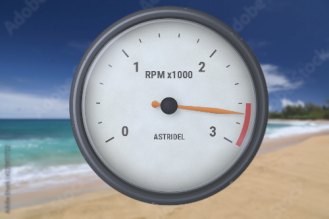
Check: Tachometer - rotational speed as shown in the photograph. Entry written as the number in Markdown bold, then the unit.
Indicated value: **2700** rpm
